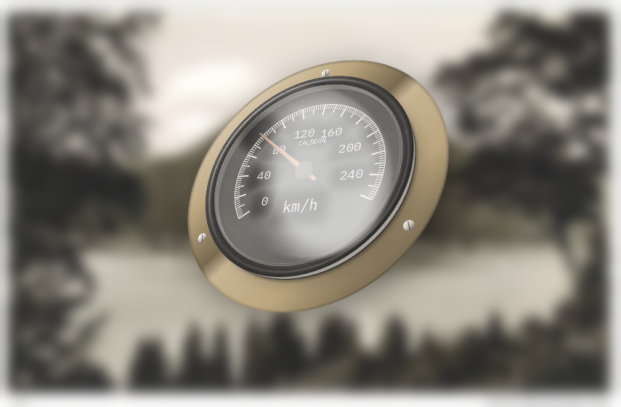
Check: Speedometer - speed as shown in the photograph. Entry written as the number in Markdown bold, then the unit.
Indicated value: **80** km/h
